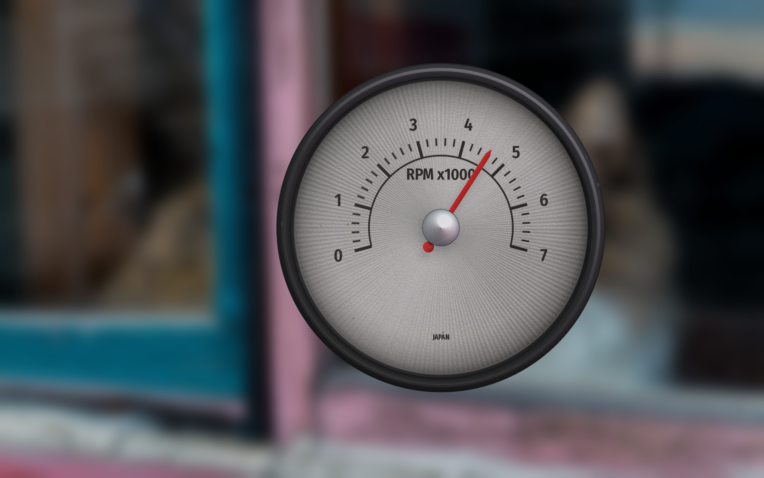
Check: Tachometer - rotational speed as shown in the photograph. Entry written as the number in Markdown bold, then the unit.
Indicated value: **4600** rpm
